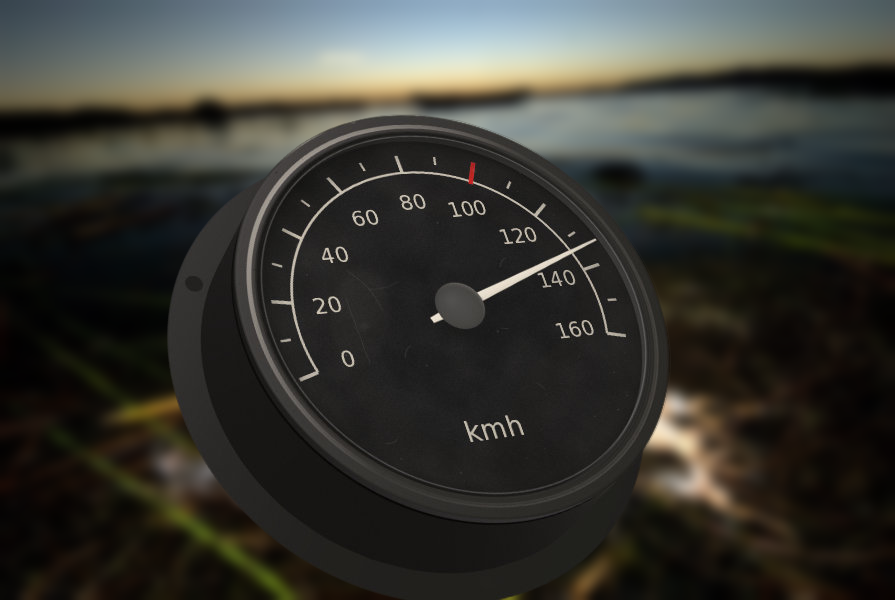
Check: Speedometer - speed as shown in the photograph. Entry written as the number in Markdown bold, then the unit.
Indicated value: **135** km/h
